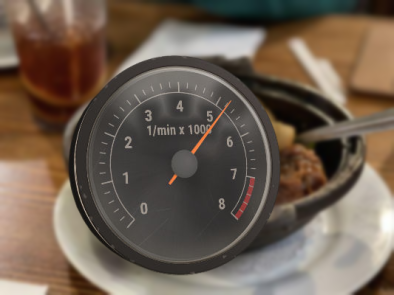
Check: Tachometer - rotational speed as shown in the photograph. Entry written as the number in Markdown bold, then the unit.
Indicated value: **5200** rpm
